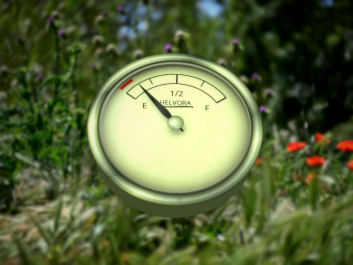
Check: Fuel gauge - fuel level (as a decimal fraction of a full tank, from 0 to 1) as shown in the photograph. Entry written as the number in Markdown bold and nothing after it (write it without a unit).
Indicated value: **0.125**
